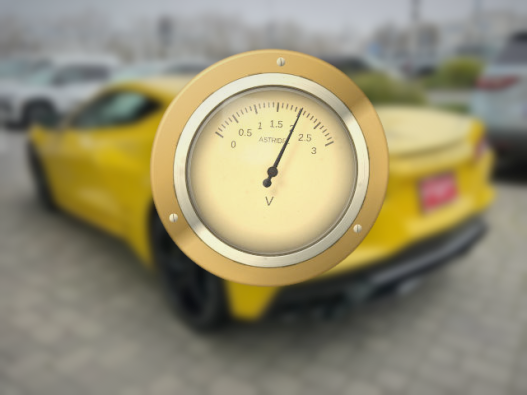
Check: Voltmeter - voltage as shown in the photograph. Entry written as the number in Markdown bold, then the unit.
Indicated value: **2** V
